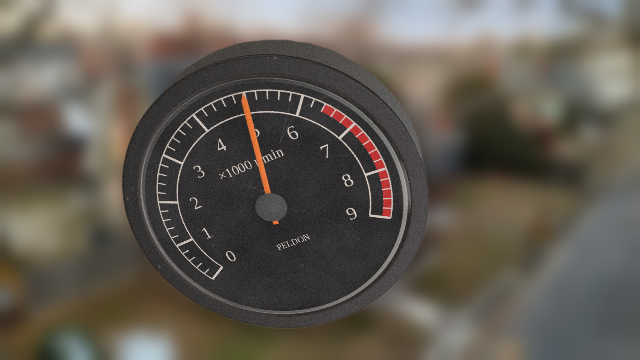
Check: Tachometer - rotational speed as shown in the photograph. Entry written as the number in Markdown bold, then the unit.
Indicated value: **5000** rpm
